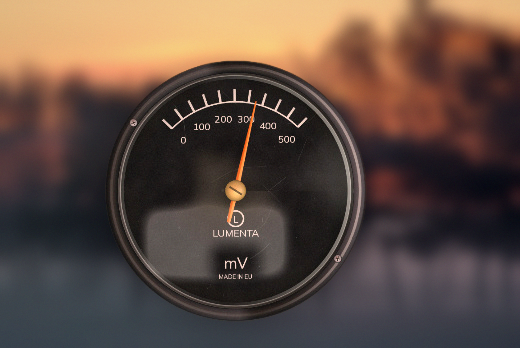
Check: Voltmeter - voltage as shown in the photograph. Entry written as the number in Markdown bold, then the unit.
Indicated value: **325** mV
